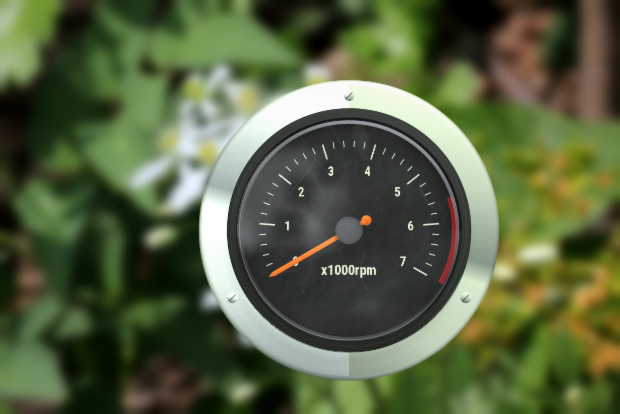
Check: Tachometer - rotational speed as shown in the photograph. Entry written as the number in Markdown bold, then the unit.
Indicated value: **0** rpm
